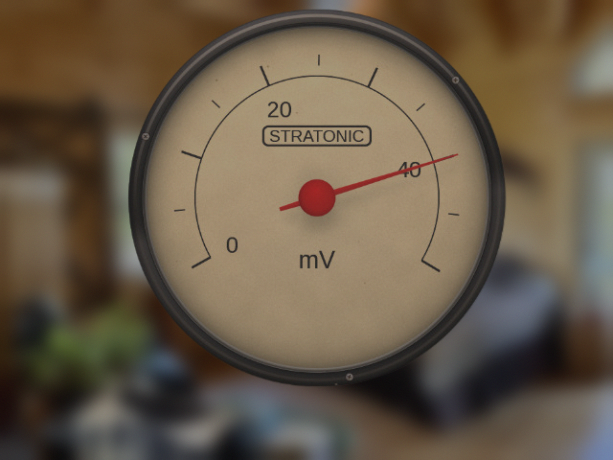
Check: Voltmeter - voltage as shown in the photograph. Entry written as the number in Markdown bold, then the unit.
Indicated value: **40** mV
